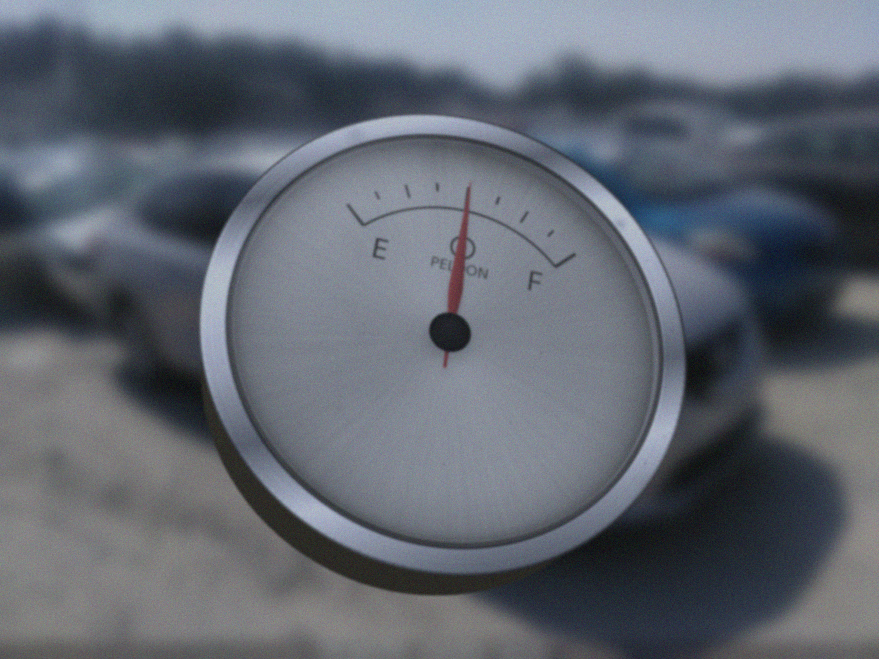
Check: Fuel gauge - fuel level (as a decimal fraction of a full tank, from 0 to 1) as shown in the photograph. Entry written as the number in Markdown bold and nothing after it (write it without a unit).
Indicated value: **0.5**
